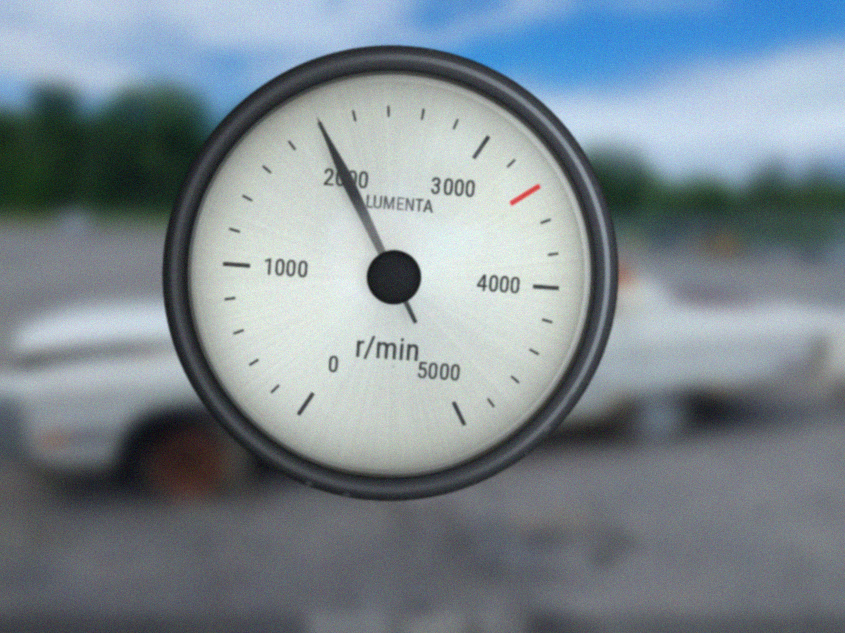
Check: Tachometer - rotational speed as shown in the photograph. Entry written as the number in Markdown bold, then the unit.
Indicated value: **2000** rpm
